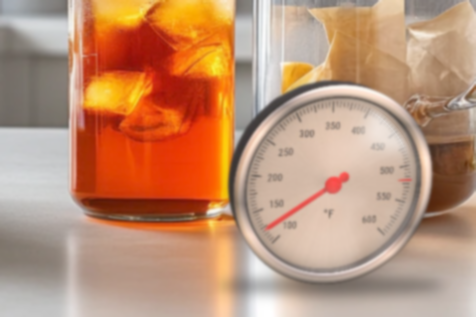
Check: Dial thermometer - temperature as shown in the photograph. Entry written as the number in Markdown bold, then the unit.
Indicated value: **125** °F
